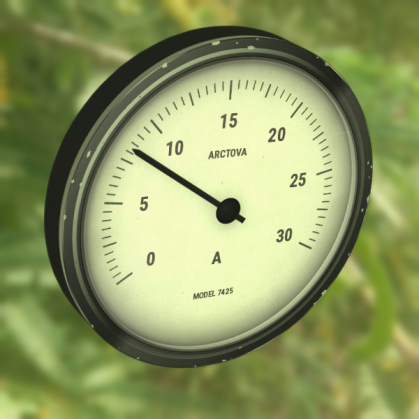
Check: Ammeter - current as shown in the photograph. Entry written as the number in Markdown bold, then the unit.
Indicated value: **8.25** A
